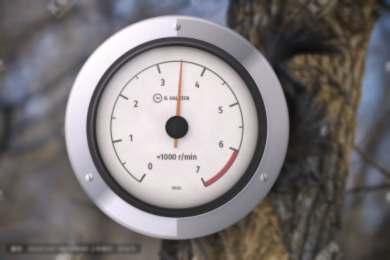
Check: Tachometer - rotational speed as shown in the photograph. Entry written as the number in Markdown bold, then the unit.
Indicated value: **3500** rpm
